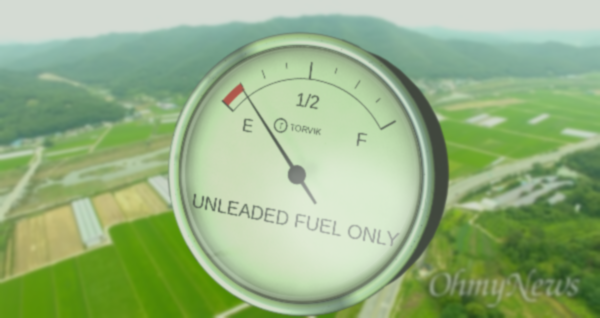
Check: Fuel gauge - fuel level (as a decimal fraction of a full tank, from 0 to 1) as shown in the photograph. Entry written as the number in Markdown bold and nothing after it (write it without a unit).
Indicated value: **0.125**
